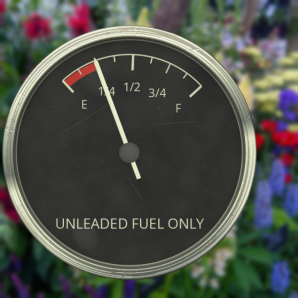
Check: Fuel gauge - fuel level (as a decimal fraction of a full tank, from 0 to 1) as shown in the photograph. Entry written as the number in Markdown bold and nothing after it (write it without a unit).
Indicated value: **0.25**
